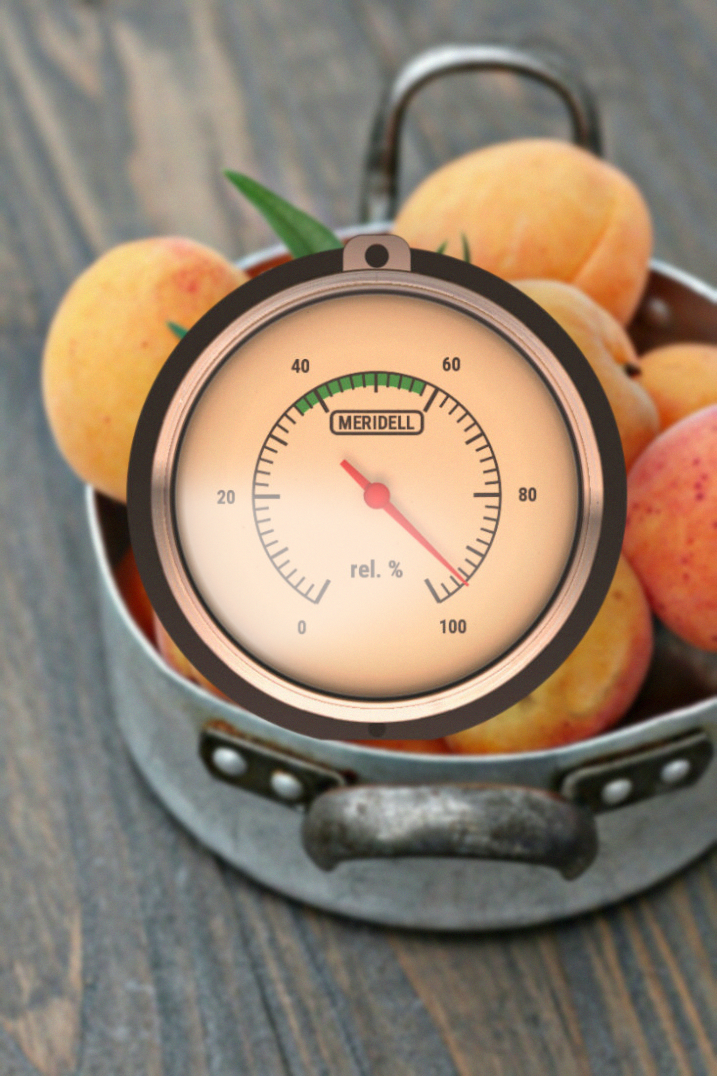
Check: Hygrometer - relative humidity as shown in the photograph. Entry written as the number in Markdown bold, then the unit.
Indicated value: **95** %
